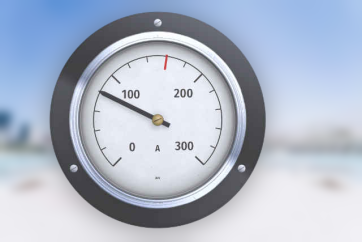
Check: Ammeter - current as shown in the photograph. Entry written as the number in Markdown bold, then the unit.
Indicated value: **80** A
